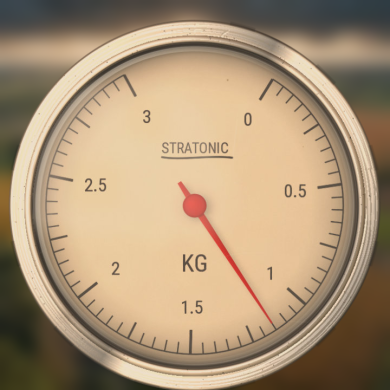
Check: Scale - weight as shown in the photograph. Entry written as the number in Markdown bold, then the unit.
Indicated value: **1.15** kg
